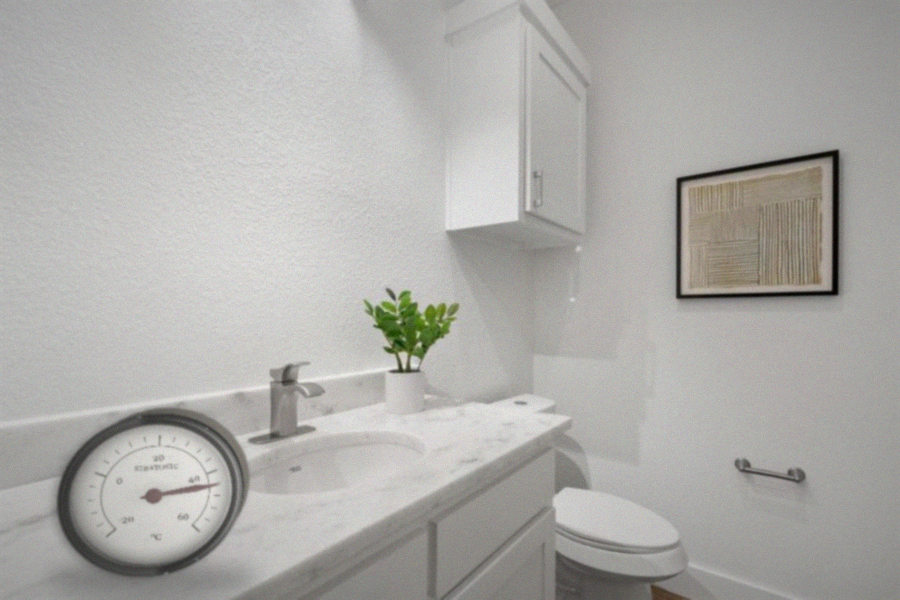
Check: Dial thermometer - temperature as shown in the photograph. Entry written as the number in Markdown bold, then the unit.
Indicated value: **44** °C
